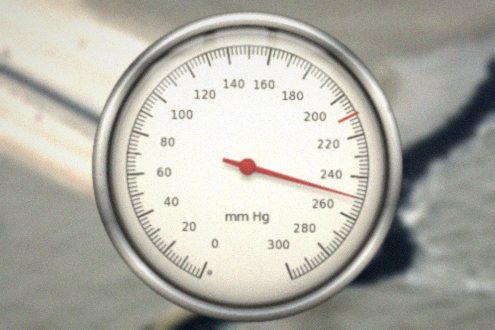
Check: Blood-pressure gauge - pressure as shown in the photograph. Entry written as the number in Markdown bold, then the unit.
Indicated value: **250** mmHg
